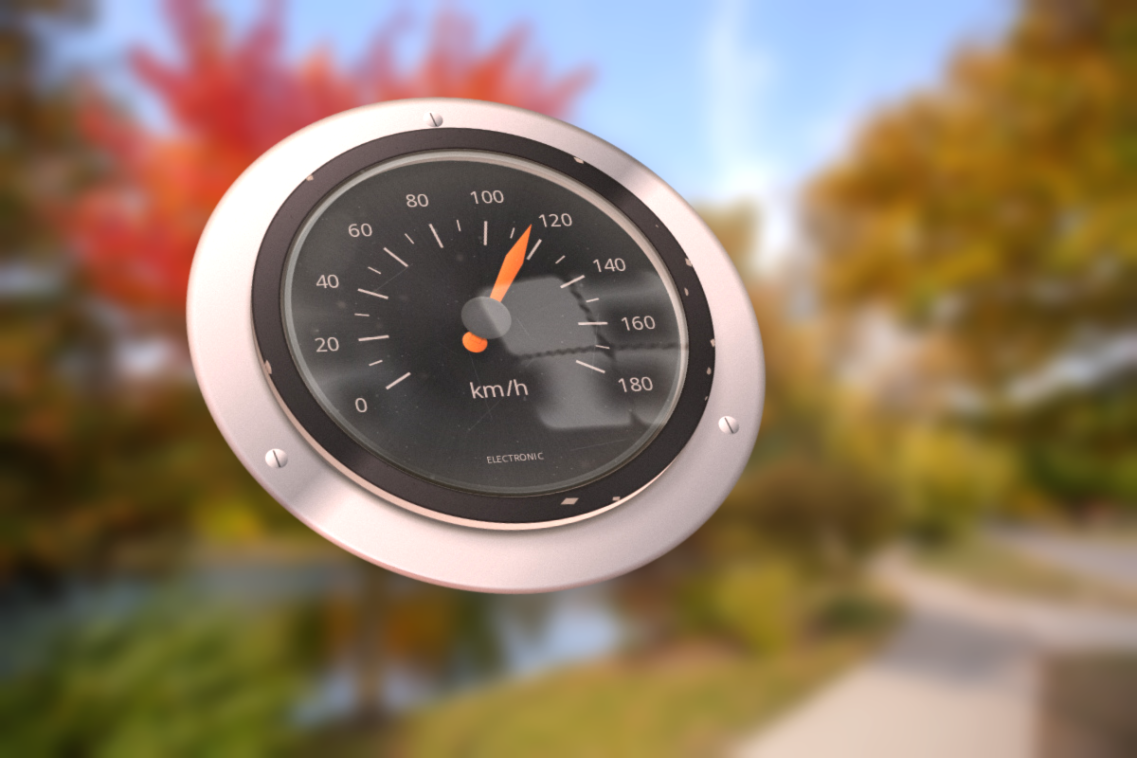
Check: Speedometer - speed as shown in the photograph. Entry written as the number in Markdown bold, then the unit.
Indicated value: **115** km/h
